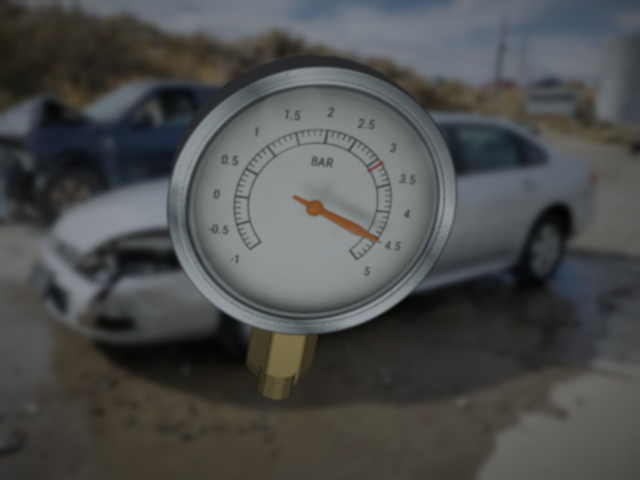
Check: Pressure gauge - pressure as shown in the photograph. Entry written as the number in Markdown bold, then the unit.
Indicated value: **4.5** bar
